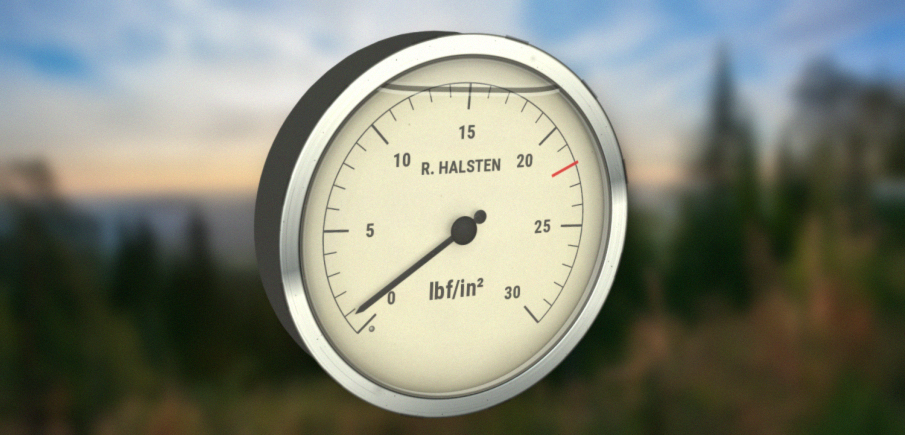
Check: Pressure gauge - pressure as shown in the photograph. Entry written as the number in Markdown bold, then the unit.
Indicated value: **1** psi
